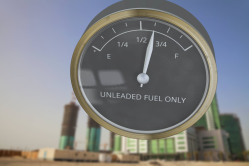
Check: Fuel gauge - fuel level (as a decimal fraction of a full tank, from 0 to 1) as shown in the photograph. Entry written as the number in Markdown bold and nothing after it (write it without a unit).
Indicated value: **0.625**
